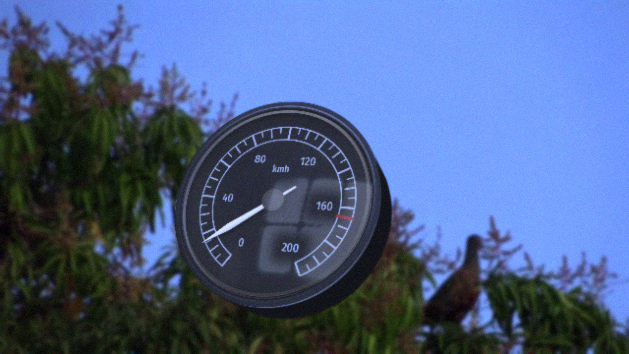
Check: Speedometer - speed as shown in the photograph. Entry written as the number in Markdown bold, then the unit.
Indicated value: **15** km/h
